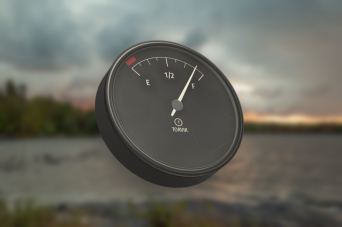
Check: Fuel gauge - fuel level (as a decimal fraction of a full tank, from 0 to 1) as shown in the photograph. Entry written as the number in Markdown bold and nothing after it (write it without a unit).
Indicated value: **0.875**
